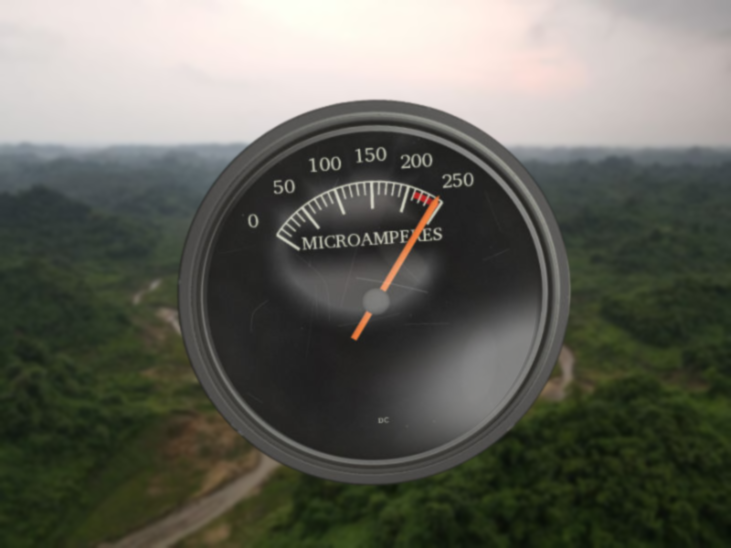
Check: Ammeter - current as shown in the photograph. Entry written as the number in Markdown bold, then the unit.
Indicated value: **240** µA
